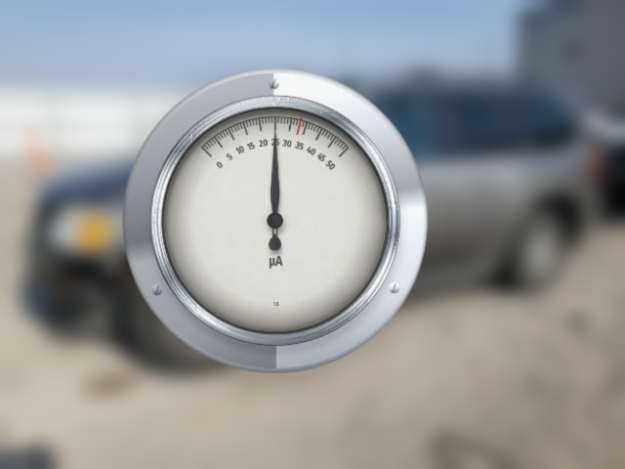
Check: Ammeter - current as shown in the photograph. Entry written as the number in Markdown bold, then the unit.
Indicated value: **25** µA
